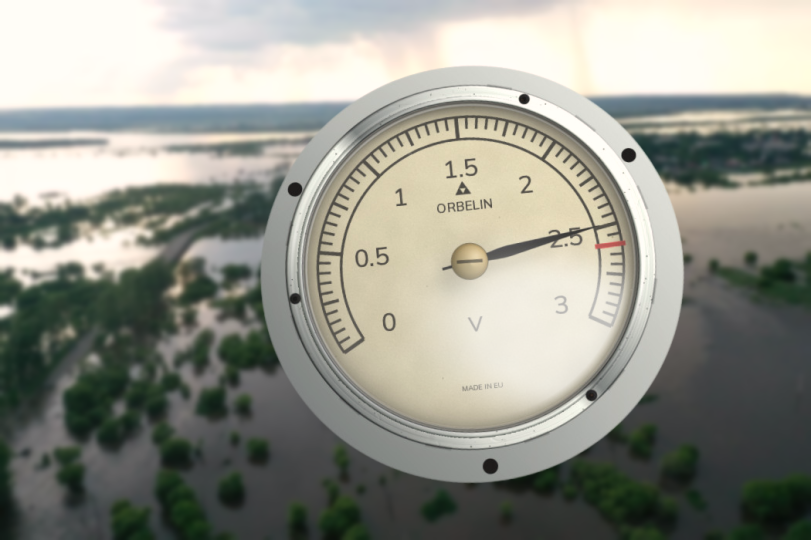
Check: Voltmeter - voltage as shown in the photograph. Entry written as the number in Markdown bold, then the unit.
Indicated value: **2.5** V
